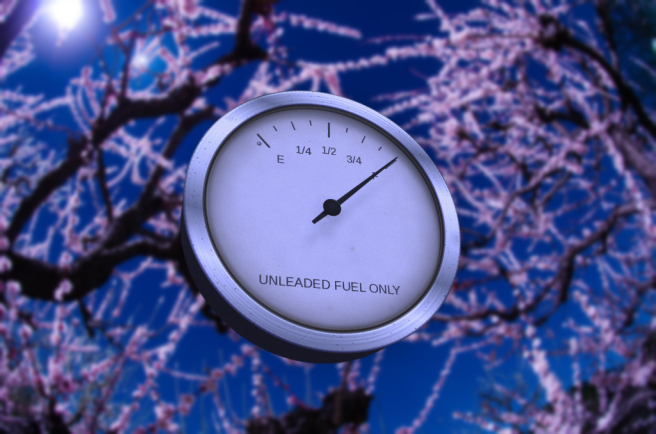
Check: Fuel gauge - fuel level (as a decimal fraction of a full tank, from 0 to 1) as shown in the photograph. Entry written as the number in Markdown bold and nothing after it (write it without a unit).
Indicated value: **1**
